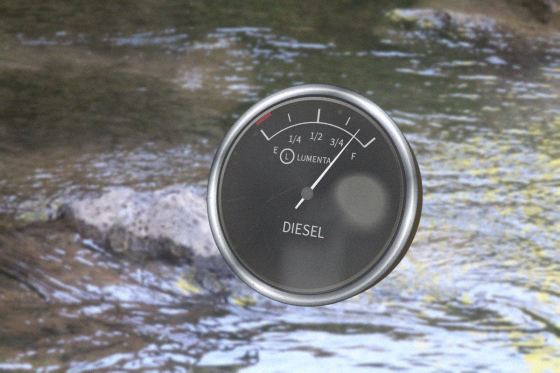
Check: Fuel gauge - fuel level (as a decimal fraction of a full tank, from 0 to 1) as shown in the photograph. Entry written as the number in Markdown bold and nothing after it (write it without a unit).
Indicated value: **0.875**
